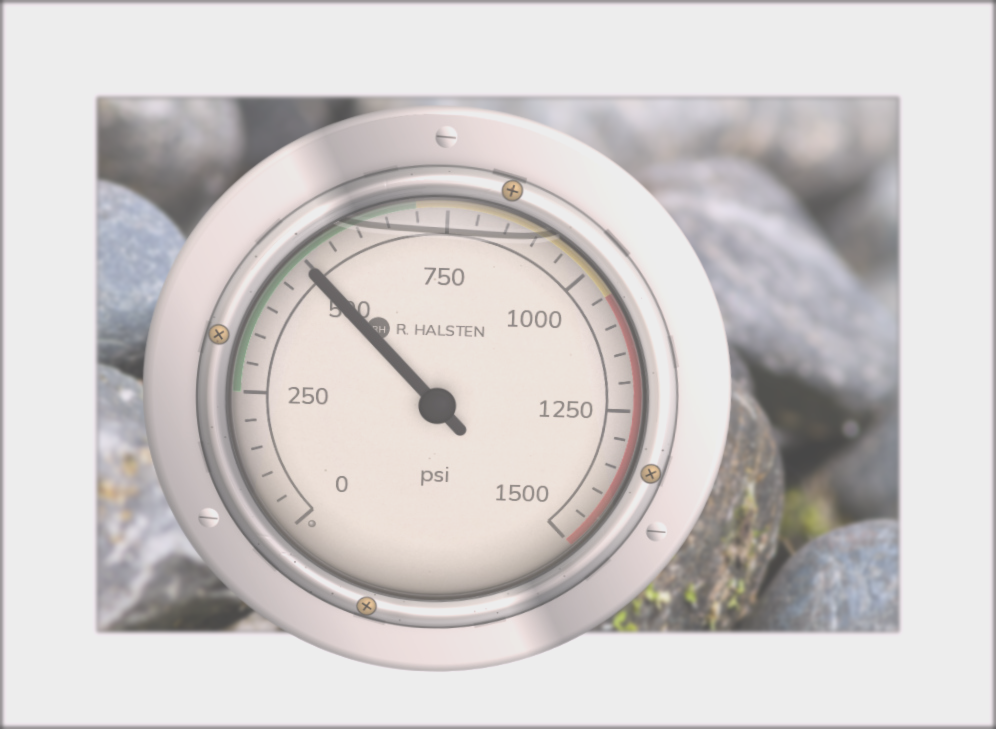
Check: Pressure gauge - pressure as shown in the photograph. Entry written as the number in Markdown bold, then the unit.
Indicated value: **500** psi
